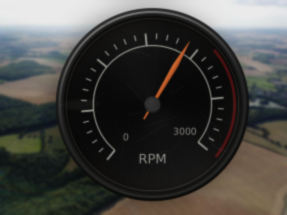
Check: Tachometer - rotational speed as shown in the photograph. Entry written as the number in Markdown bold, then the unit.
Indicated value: **1900** rpm
